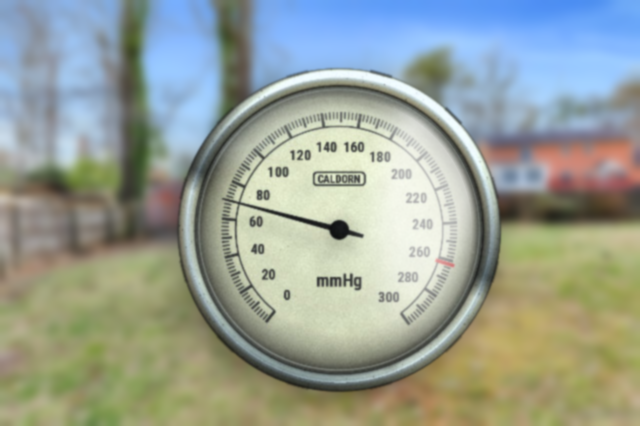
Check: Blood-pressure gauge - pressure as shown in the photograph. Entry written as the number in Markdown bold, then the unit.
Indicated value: **70** mmHg
